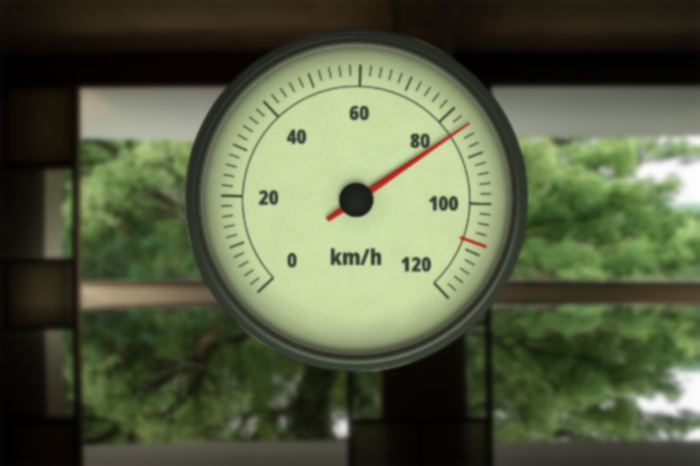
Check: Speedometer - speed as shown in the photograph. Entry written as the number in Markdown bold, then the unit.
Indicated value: **84** km/h
